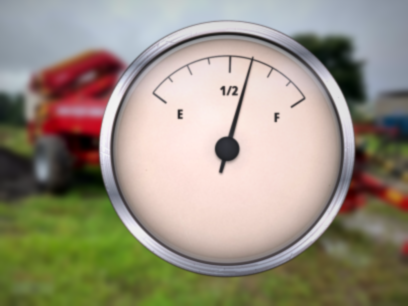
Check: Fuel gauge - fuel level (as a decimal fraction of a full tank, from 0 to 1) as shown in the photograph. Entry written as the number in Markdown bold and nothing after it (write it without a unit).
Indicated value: **0.625**
